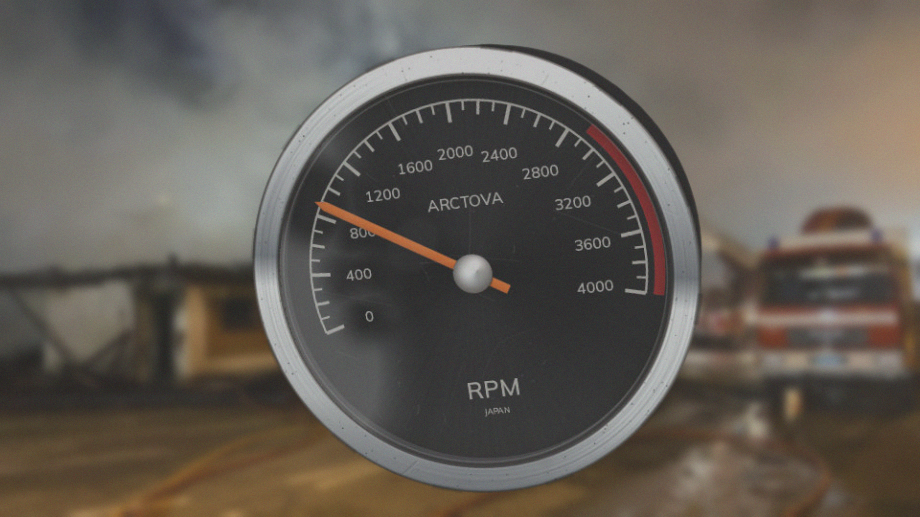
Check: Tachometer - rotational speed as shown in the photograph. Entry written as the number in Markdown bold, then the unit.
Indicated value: **900** rpm
